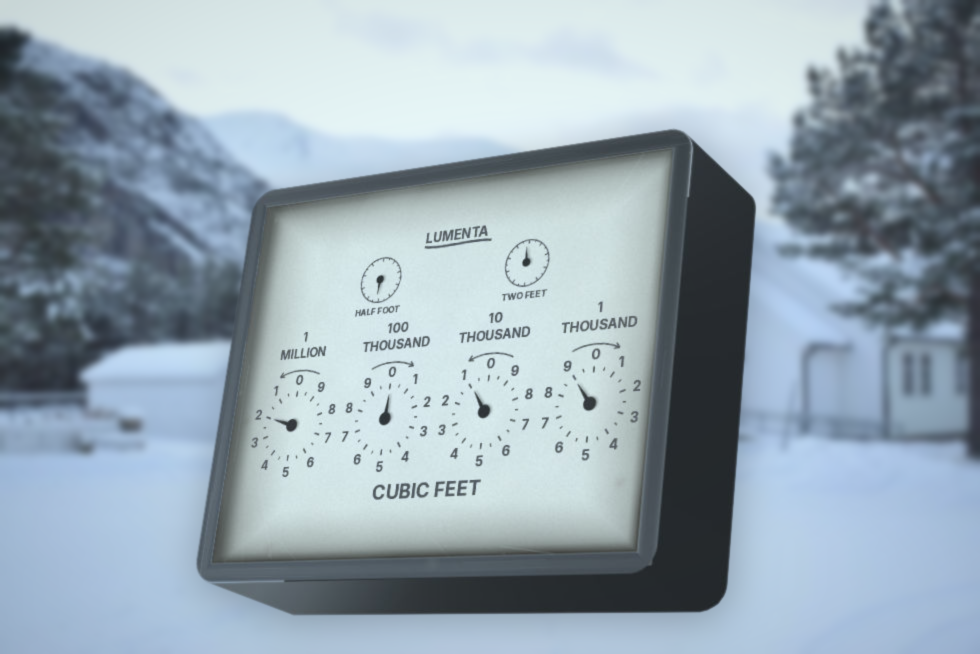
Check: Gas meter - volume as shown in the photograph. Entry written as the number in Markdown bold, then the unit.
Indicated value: **200900** ft³
